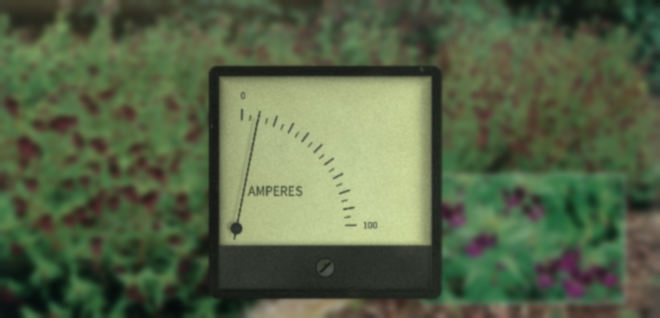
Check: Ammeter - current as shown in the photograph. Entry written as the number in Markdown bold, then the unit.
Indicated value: **10** A
